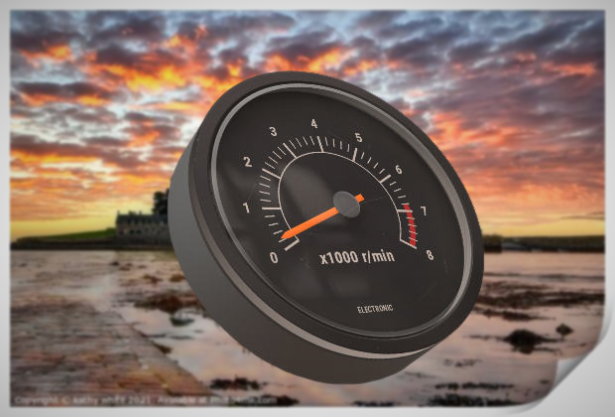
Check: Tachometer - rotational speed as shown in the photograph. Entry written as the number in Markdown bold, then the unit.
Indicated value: **200** rpm
